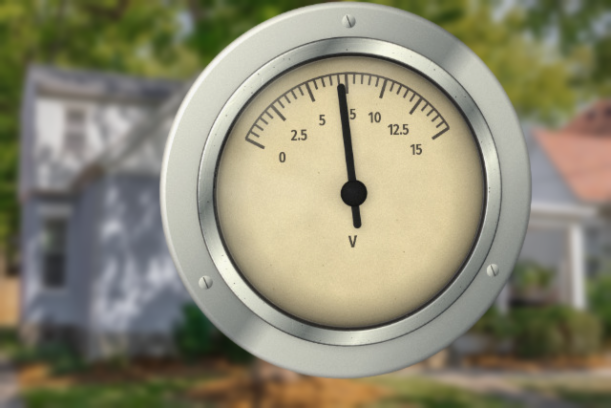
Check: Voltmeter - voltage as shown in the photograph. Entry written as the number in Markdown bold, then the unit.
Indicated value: **7** V
